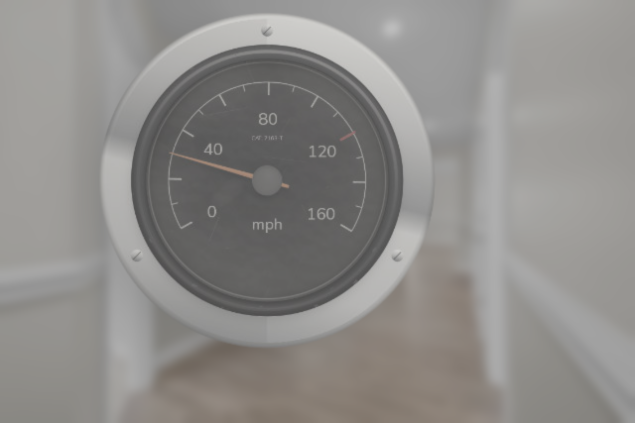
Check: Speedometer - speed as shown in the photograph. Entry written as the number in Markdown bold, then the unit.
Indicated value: **30** mph
